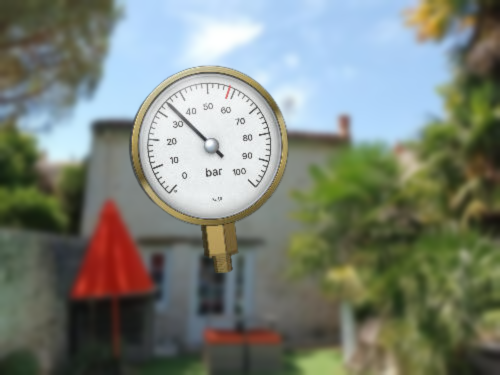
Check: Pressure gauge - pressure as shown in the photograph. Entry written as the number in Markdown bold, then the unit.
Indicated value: **34** bar
